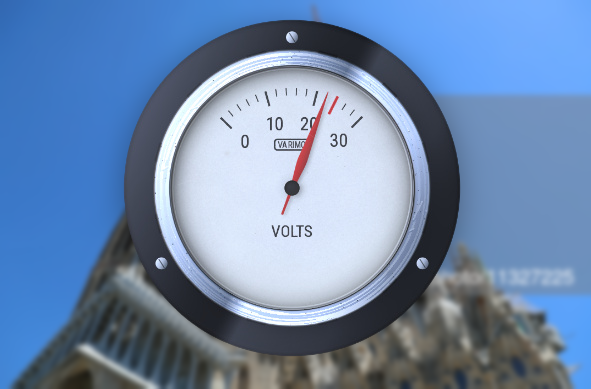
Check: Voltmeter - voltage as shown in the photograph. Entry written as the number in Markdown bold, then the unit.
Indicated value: **22** V
